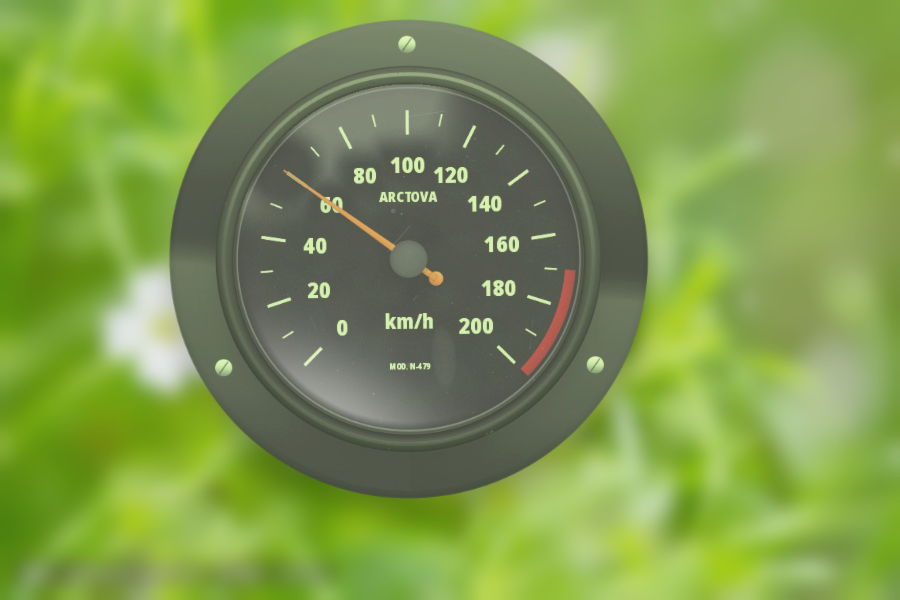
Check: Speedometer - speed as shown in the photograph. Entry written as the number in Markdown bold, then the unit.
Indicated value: **60** km/h
